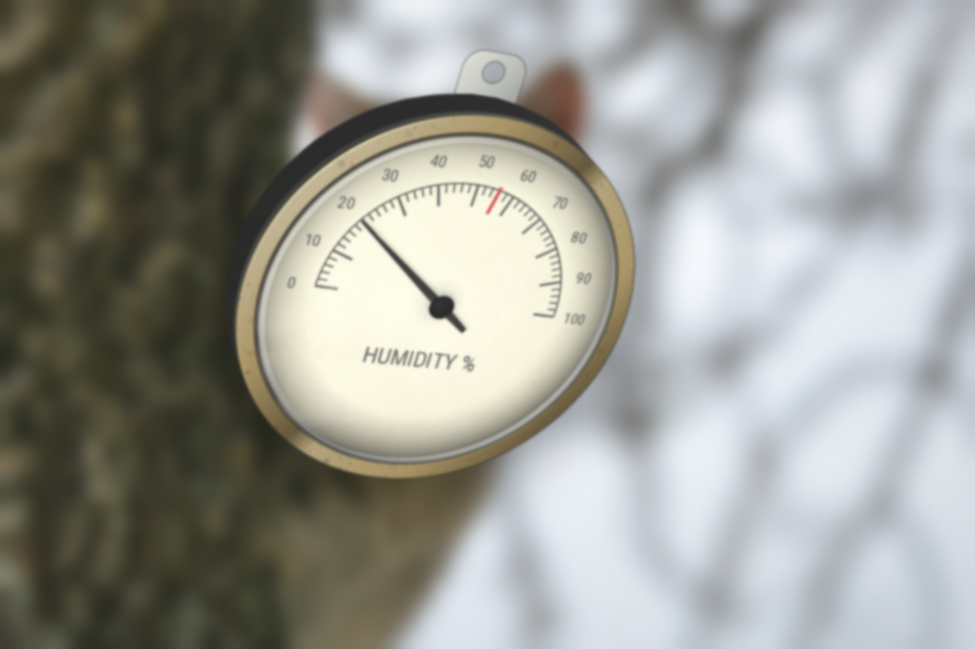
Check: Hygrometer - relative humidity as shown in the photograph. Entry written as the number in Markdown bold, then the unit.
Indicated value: **20** %
